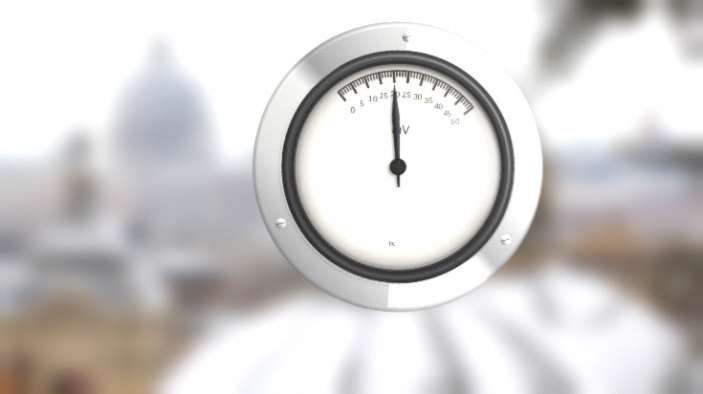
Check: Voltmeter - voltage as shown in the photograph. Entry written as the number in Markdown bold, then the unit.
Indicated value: **20** mV
